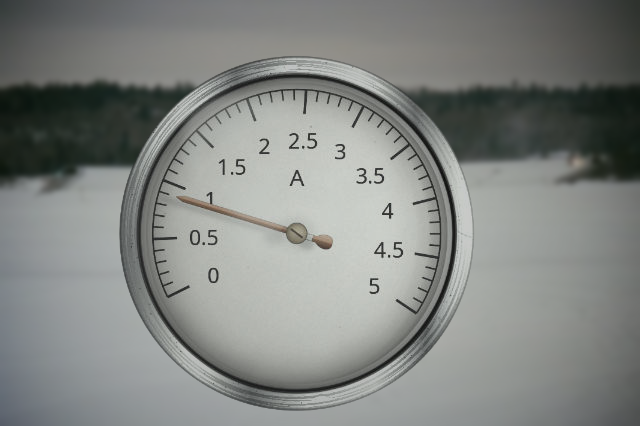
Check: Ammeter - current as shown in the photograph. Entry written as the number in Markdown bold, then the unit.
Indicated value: **0.9** A
